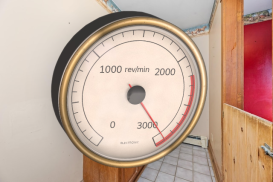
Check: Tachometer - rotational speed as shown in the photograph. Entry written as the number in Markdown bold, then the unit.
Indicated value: **2900** rpm
